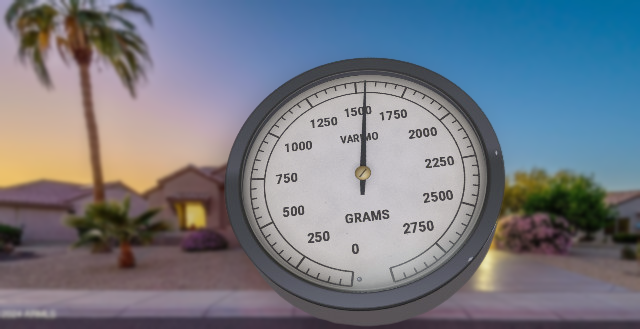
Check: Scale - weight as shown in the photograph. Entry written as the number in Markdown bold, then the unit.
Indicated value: **1550** g
